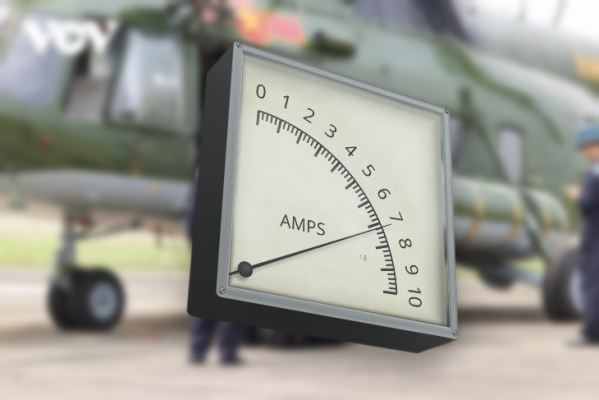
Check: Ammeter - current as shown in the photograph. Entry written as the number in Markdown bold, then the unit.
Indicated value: **7.2** A
